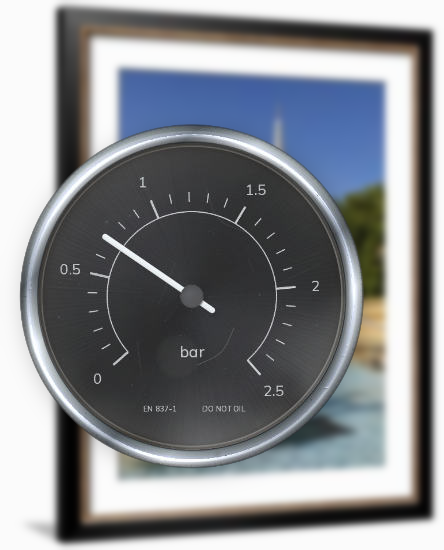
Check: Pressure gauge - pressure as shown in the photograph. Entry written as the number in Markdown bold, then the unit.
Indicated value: **0.7** bar
